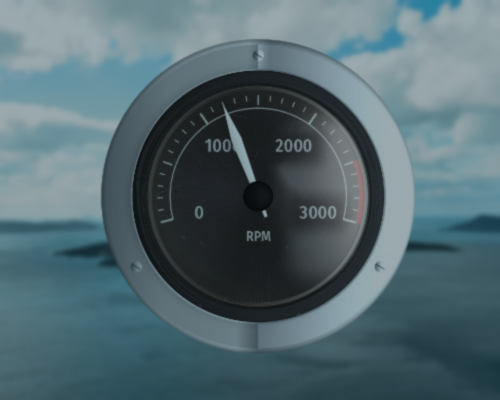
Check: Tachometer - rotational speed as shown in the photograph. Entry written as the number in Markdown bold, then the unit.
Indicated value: **1200** rpm
